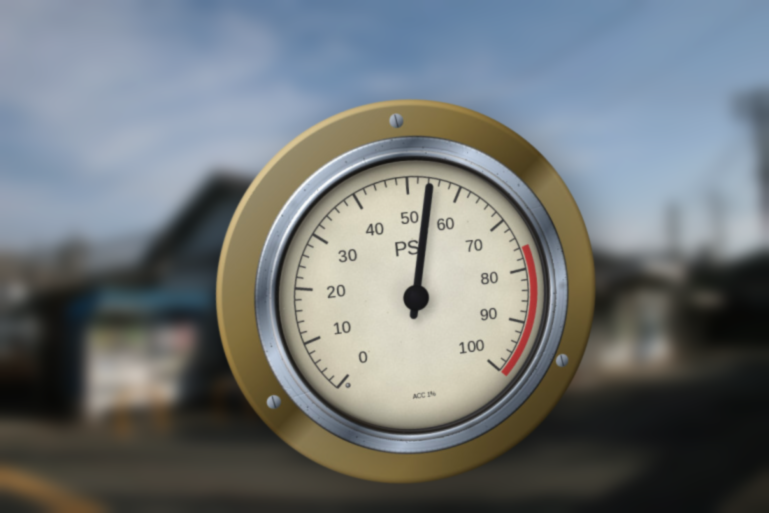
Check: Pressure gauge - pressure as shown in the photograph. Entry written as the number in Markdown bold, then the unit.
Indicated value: **54** psi
